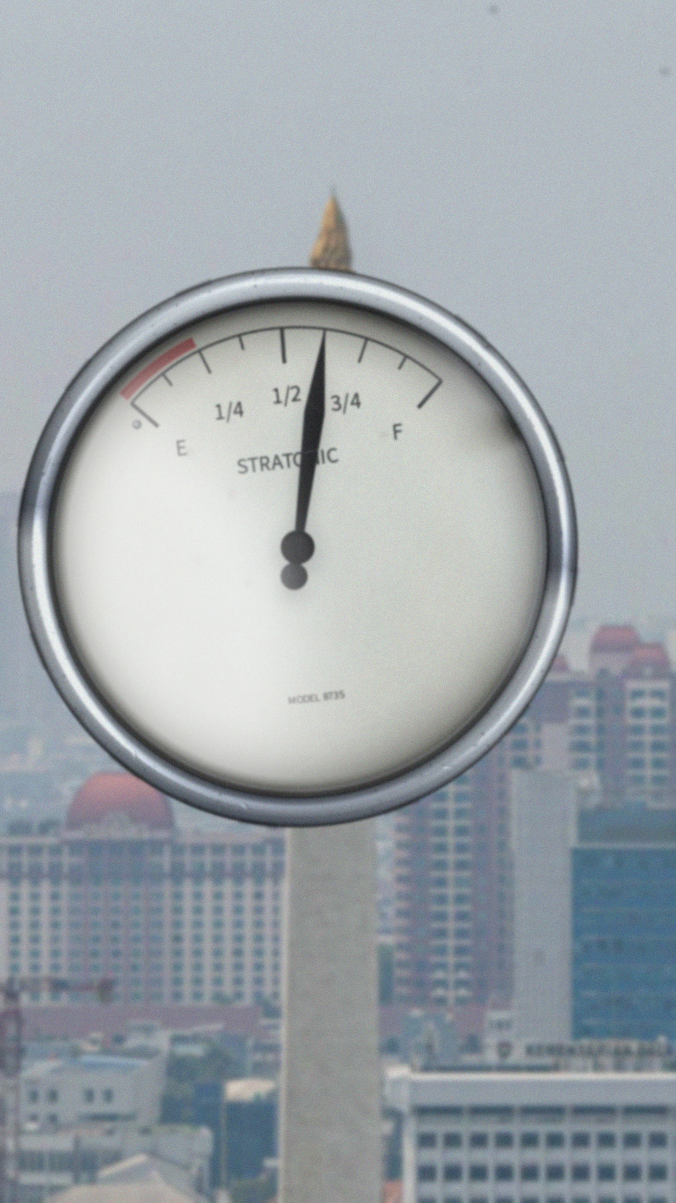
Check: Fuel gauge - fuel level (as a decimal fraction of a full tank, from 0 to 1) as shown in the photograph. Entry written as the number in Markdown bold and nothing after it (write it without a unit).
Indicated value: **0.625**
